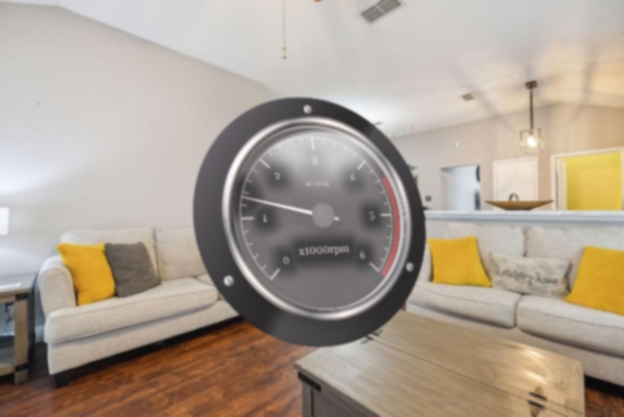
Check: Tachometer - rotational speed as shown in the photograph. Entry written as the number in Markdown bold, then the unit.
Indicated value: **1300** rpm
